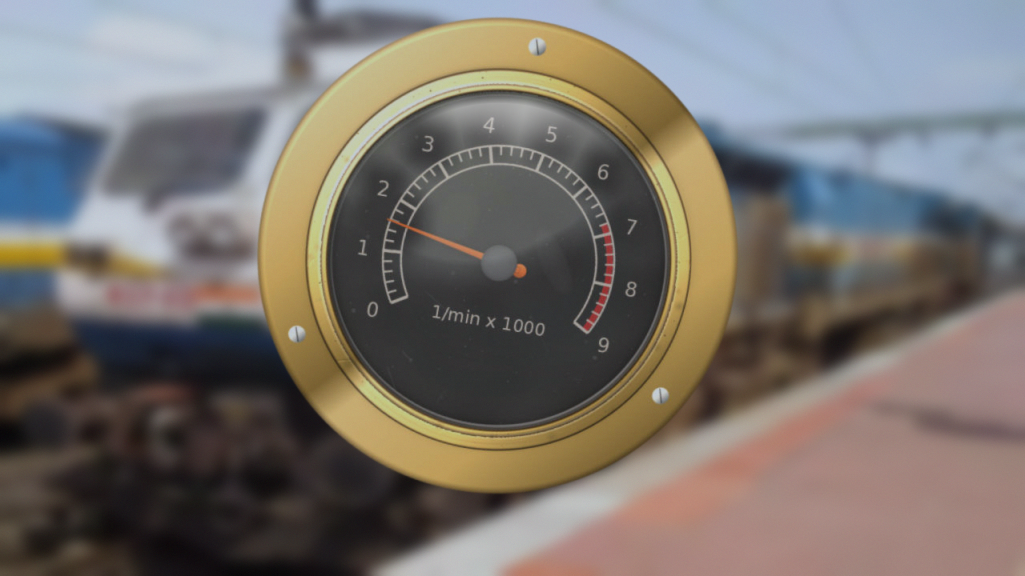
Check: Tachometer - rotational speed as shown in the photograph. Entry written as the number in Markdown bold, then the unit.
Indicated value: **1600** rpm
